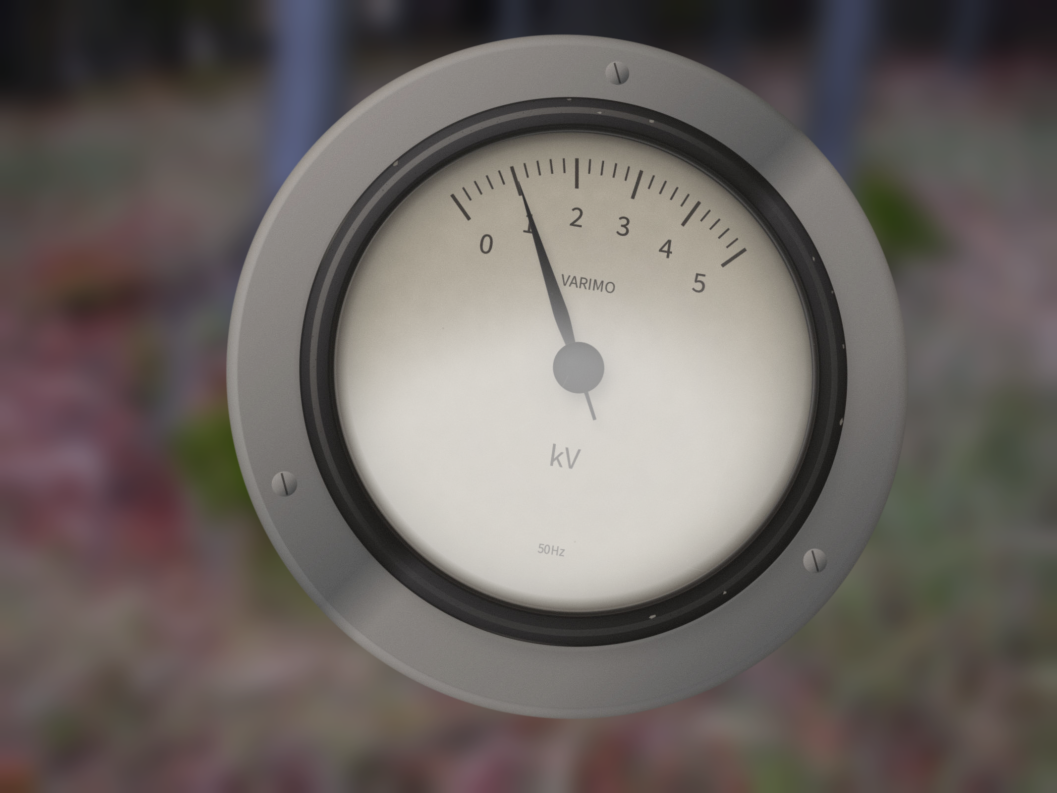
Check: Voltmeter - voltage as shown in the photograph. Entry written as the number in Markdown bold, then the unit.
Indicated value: **1** kV
